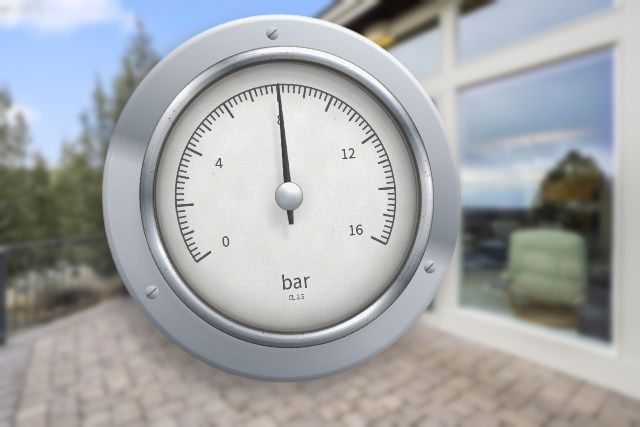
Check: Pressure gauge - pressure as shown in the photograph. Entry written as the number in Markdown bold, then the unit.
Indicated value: **8** bar
